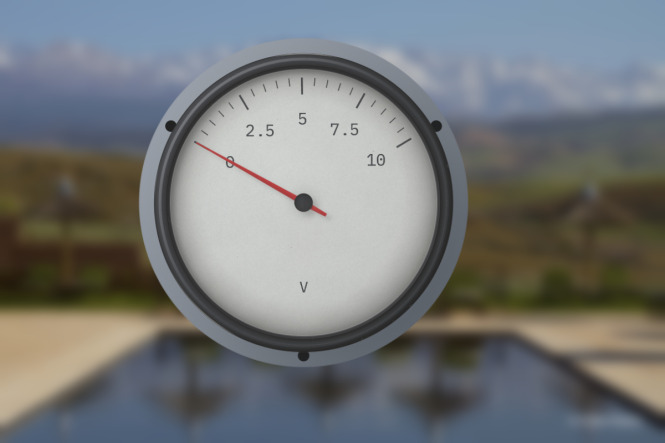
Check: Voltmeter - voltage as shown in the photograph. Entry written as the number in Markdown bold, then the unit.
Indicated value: **0** V
